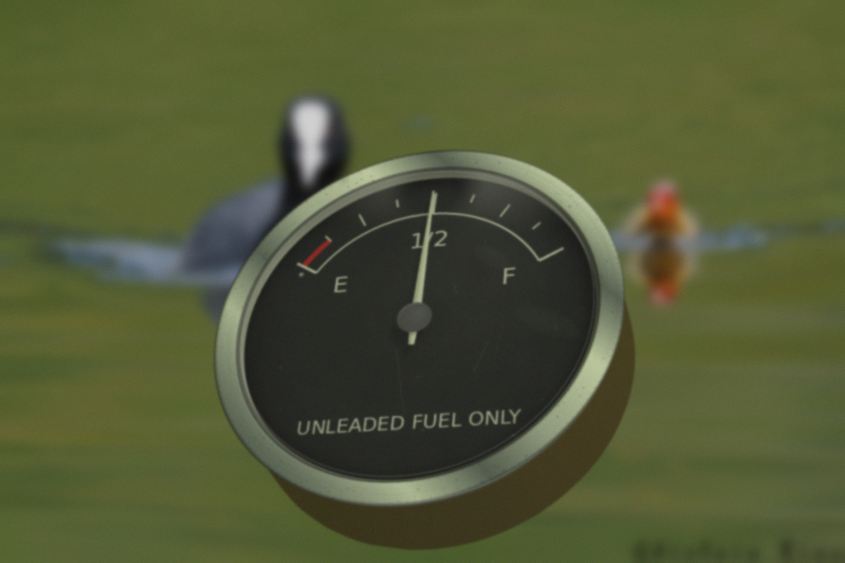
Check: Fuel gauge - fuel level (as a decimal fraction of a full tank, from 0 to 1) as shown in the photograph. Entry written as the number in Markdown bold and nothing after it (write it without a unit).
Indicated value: **0.5**
